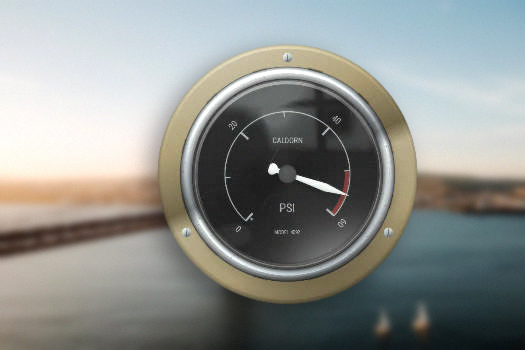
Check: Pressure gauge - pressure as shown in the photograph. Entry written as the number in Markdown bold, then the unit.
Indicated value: **55** psi
